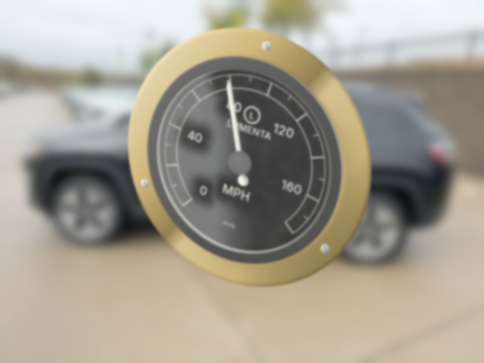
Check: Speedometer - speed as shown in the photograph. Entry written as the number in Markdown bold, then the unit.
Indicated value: **80** mph
